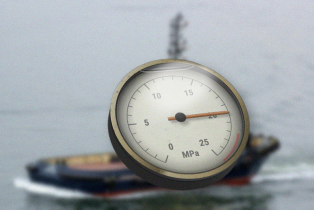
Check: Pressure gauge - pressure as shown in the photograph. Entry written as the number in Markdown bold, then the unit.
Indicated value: **20** MPa
